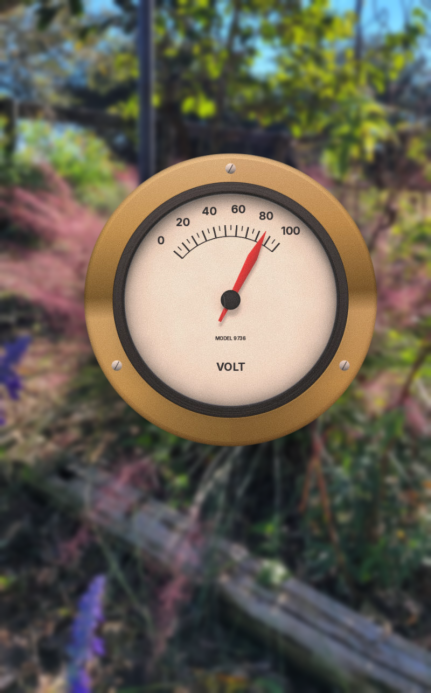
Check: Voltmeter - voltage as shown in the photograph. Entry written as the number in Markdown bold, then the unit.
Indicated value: **85** V
